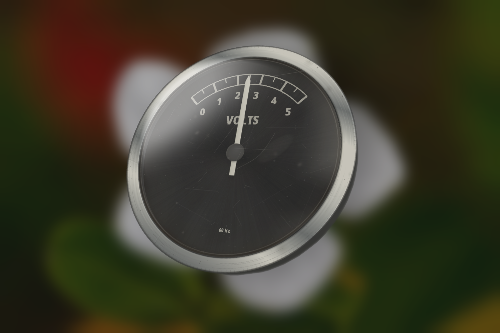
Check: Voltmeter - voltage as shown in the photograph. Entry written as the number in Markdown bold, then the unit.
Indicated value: **2.5** V
